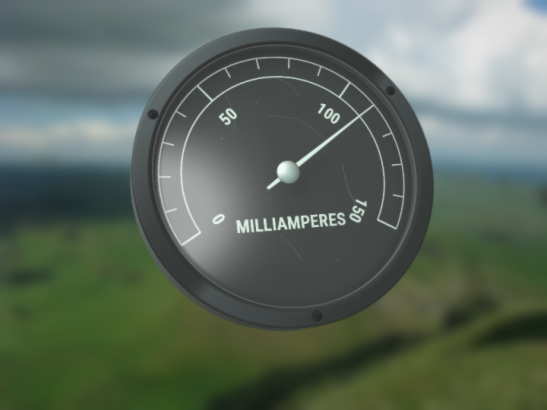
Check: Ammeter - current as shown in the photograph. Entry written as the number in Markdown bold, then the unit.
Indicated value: **110** mA
